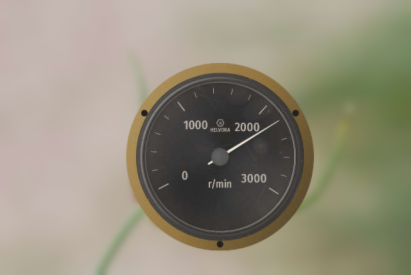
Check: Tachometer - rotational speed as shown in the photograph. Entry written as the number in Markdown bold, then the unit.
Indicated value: **2200** rpm
